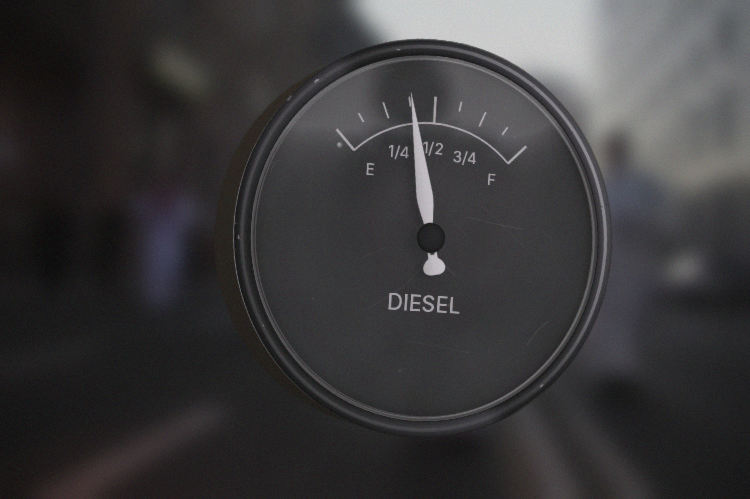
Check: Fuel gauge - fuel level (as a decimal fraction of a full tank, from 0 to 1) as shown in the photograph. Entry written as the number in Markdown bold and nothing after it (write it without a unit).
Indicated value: **0.375**
